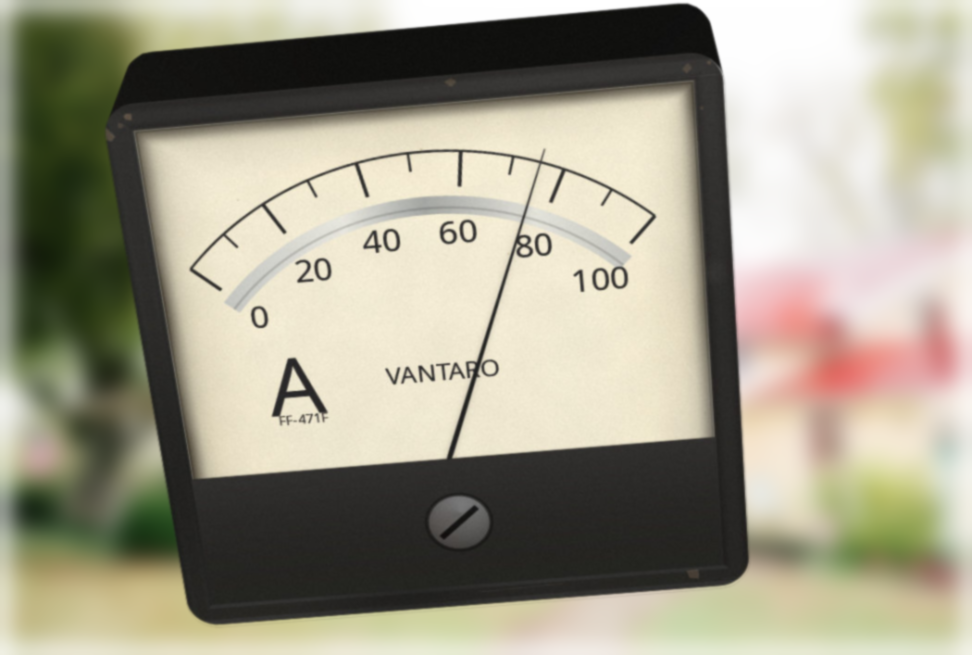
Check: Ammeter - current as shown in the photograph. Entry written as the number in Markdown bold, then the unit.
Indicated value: **75** A
